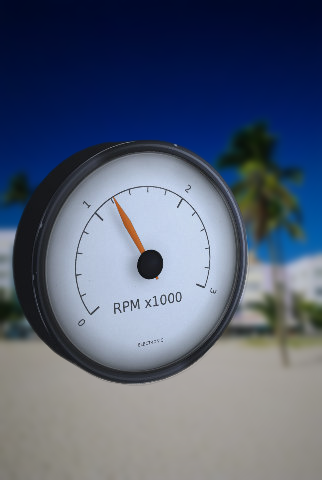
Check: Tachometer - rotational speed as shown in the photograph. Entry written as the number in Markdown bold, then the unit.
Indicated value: **1200** rpm
